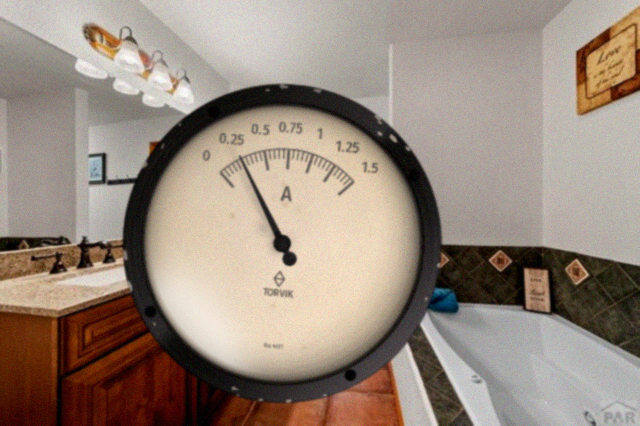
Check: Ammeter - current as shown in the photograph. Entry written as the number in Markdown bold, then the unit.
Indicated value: **0.25** A
